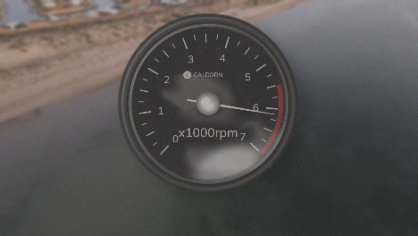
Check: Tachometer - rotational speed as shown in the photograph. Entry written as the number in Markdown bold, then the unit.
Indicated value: **6125** rpm
